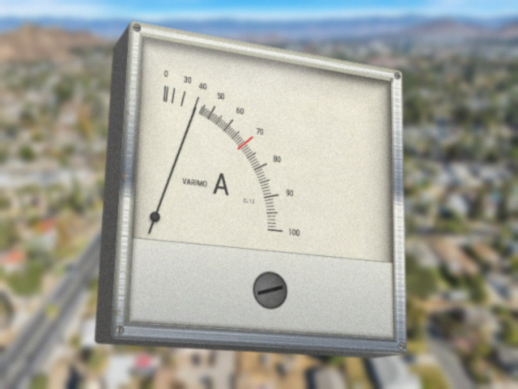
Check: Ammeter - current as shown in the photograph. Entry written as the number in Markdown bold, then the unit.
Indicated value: **40** A
